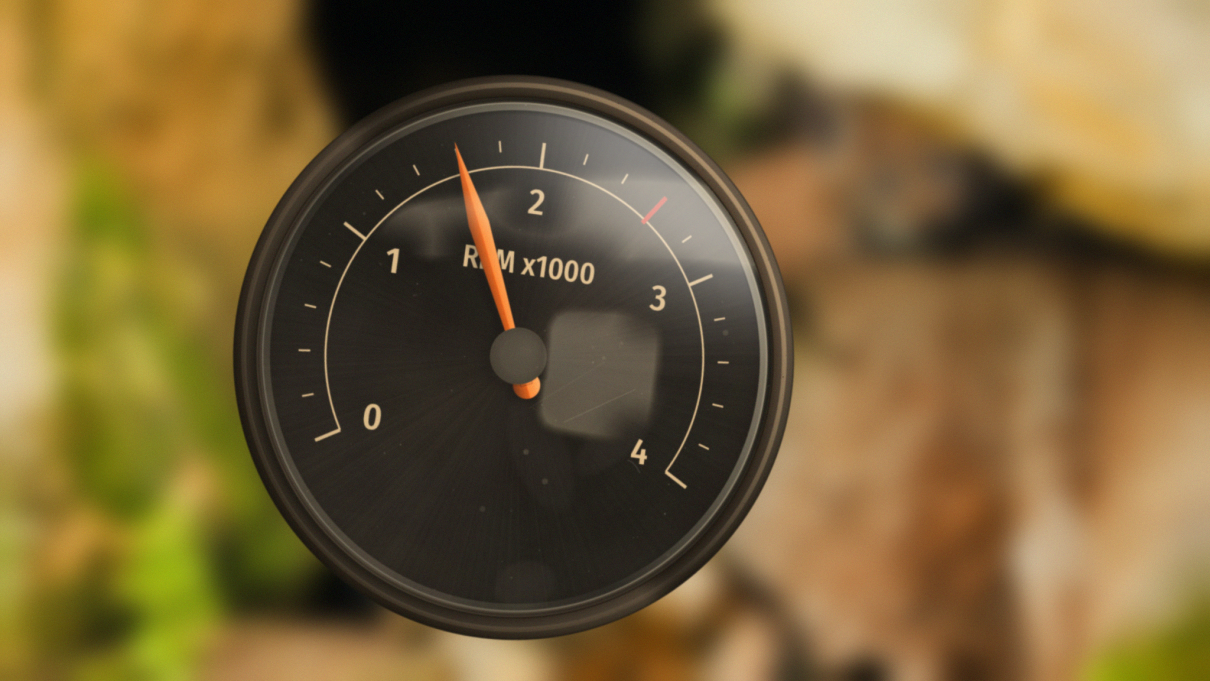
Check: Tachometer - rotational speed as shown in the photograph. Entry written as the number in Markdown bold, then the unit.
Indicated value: **1600** rpm
